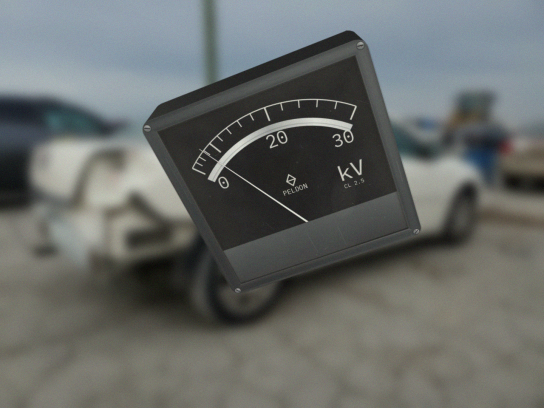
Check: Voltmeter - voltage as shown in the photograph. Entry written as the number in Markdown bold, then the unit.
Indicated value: **8** kV
